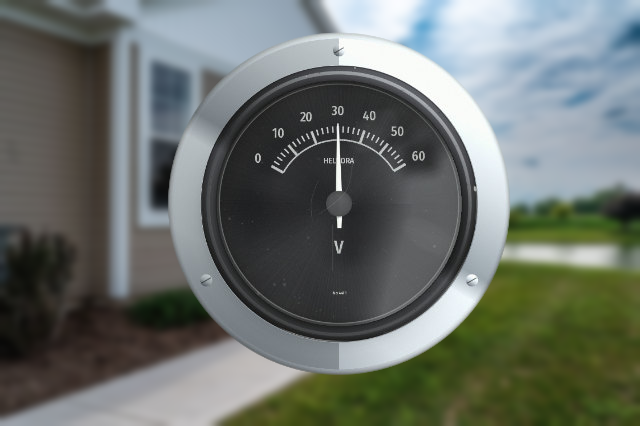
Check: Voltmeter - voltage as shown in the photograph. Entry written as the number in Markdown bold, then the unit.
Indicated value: **30** V
